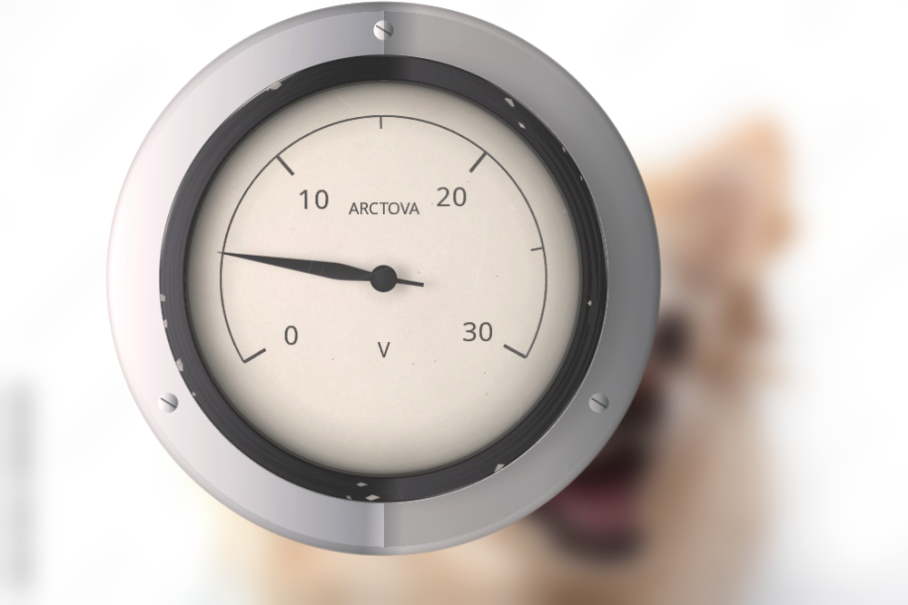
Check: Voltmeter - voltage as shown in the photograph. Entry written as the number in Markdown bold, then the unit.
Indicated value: **5** V
